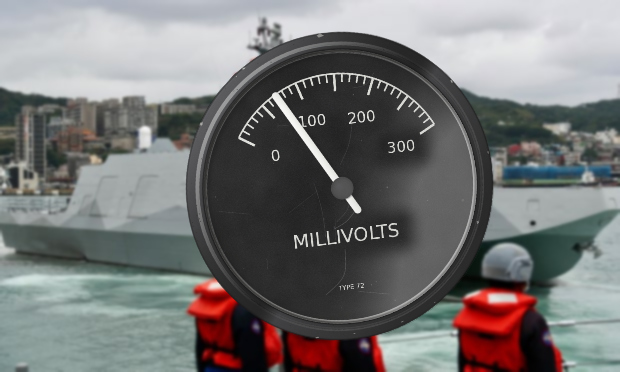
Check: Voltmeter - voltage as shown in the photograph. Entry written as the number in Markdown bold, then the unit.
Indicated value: **70** mV
